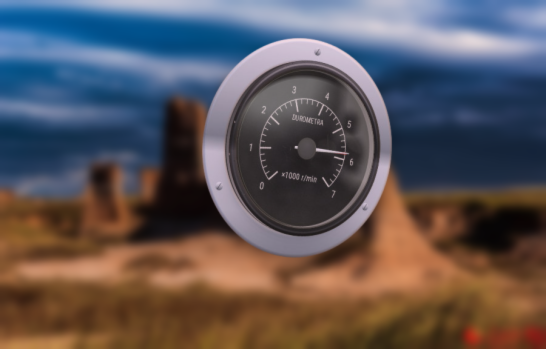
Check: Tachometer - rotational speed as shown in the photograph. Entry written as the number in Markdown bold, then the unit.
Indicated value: **5800** rpm
